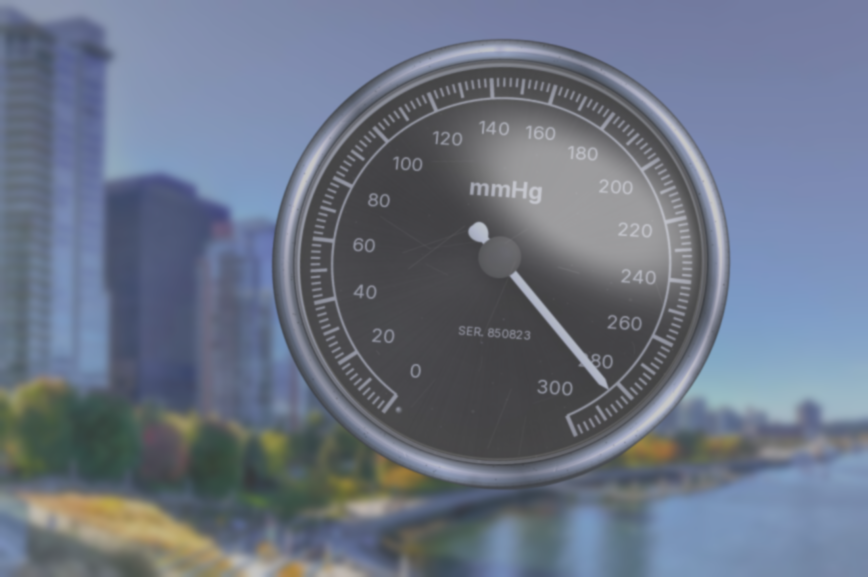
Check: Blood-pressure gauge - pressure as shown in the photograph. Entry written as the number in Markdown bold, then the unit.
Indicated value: **284** mmHg
